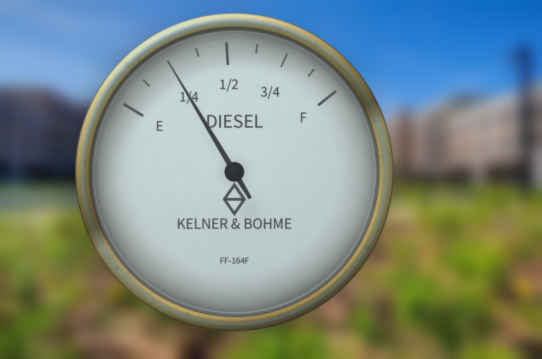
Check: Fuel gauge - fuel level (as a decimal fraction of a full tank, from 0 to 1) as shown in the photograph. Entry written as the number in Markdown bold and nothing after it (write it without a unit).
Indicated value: **0.25**
